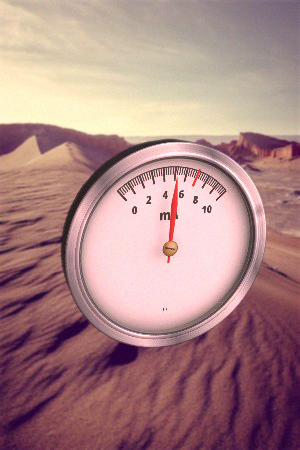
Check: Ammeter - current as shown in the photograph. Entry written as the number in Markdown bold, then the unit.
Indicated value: **5** mA
